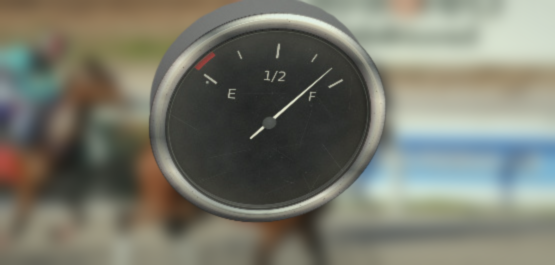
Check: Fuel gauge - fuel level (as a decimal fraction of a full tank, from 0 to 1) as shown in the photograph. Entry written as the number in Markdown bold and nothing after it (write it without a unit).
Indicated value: **0.875**
